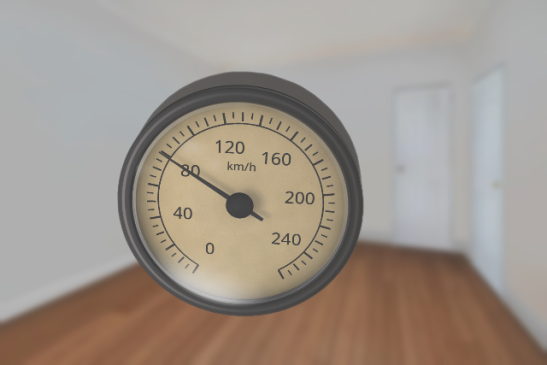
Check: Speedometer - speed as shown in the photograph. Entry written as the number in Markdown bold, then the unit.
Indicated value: **80** km/h
